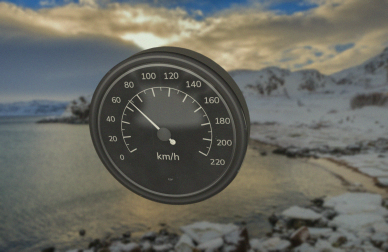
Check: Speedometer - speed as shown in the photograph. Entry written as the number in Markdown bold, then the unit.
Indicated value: **70** km/h
